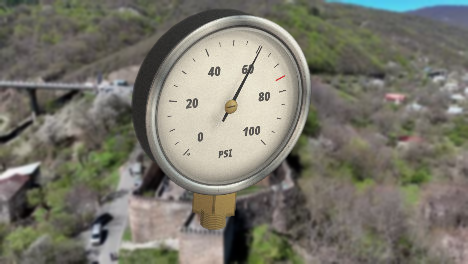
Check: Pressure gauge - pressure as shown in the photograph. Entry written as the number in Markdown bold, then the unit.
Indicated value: **60** psi
